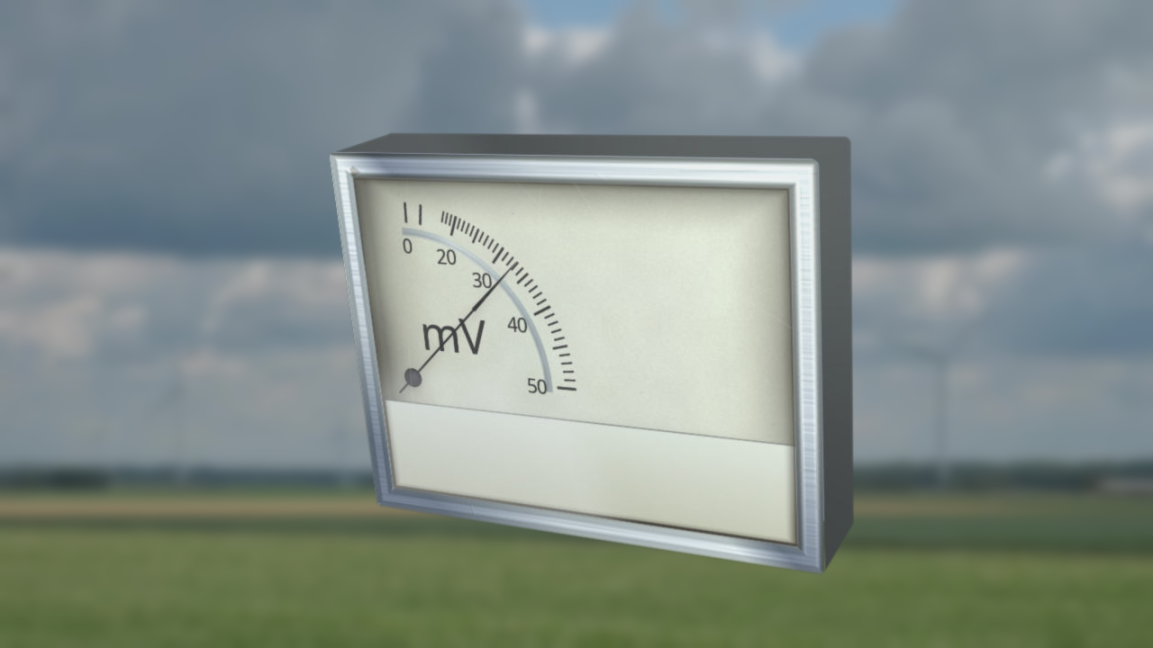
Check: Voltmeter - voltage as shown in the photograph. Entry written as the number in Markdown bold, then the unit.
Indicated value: **33** mV
